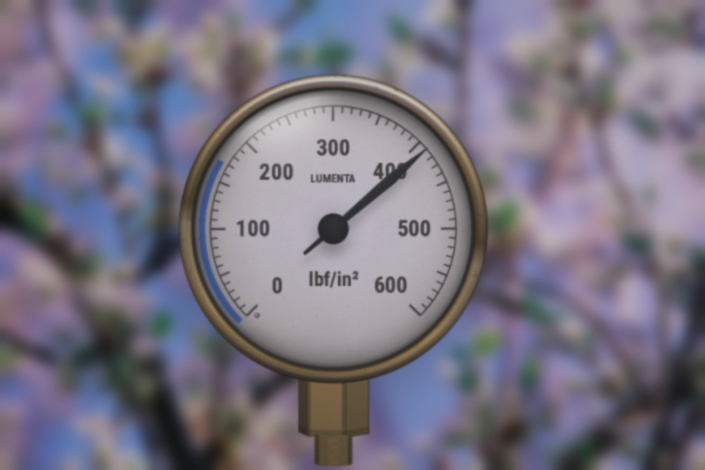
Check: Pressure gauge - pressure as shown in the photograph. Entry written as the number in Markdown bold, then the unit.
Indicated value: **410** psi
